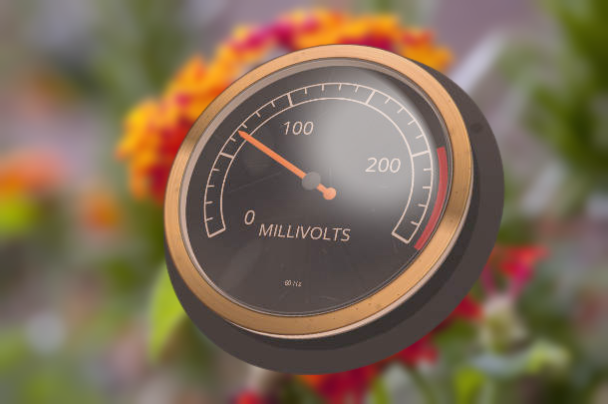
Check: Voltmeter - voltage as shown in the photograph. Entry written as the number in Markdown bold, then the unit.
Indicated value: **65** mV
